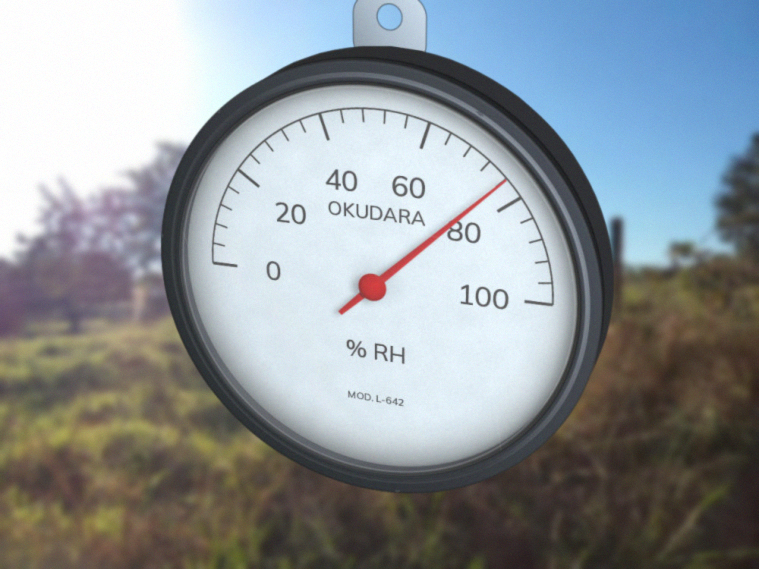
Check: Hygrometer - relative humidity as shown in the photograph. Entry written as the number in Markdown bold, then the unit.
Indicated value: **76** %
